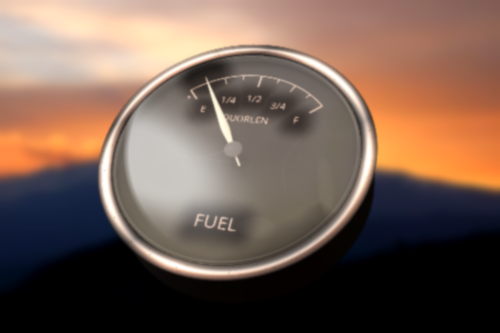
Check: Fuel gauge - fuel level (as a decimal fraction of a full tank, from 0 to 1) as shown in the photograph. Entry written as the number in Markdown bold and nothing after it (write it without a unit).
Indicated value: **0.125**
